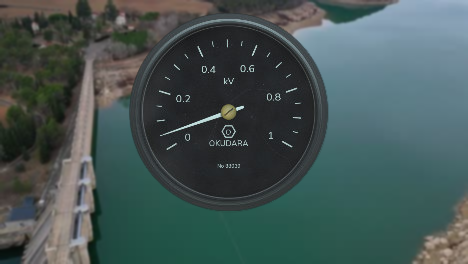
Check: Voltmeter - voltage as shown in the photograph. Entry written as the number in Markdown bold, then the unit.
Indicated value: **0.05** kV
